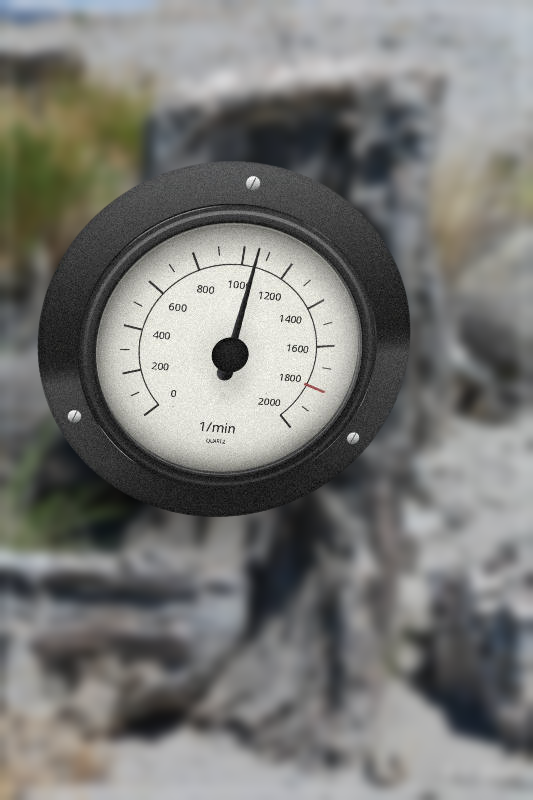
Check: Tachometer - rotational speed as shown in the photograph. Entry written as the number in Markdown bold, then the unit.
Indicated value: **1050** rpm
